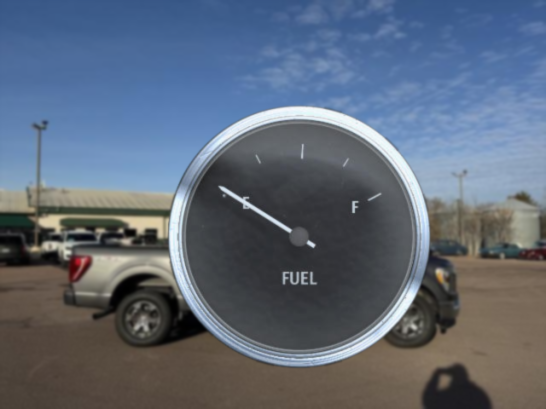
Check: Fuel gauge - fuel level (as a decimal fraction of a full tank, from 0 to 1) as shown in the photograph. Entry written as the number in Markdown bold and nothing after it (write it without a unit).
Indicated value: **0**
